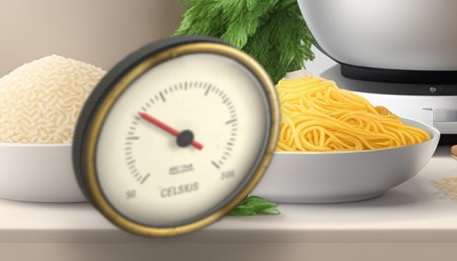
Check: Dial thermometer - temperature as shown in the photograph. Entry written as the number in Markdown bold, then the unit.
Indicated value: **125** °C
